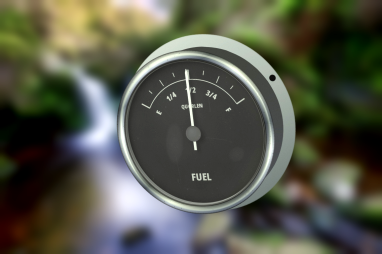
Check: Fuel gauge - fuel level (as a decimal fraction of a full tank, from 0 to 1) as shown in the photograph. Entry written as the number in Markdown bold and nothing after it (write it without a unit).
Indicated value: **0.5**
